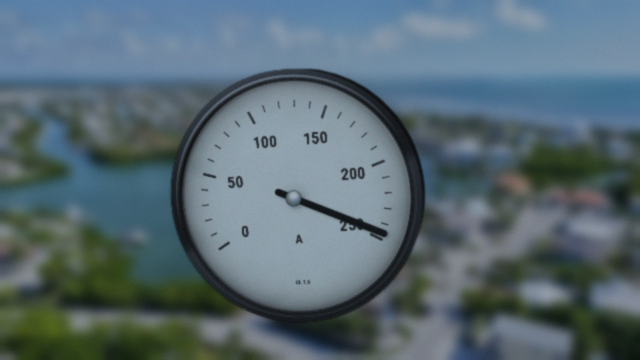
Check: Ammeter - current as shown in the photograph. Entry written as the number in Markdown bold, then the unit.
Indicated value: **245** A
